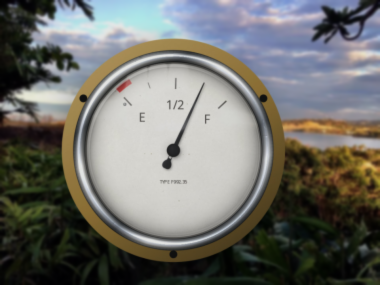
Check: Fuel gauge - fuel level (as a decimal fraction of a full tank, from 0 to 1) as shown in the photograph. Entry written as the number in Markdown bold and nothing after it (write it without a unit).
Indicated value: **0.75**
